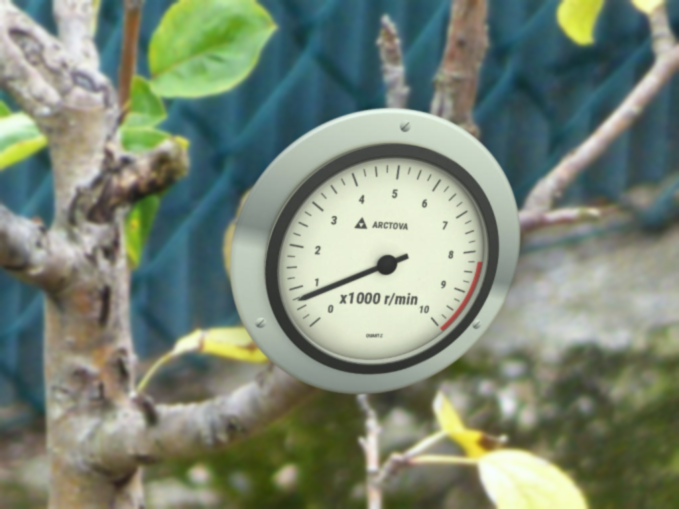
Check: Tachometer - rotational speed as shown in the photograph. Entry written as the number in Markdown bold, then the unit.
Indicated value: **750** rpm
